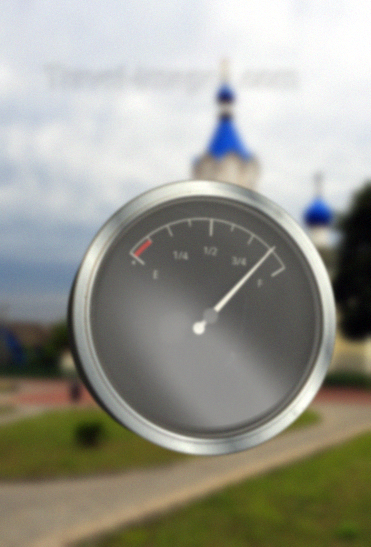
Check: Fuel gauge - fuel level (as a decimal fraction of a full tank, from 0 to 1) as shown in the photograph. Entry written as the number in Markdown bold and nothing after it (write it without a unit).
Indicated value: **0.875**
